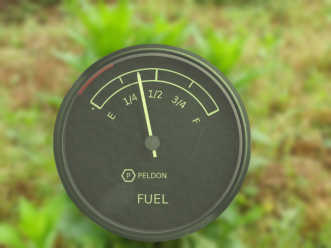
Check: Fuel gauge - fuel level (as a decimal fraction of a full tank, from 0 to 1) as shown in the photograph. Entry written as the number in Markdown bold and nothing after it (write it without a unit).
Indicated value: **0.375**
